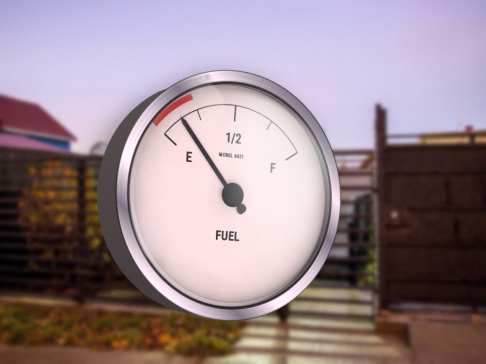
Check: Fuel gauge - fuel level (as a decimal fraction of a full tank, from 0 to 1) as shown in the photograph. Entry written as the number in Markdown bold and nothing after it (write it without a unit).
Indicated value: **0.125**
